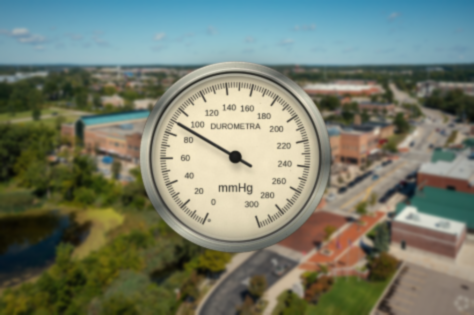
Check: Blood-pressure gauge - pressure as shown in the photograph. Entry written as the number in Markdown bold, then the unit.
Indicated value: **90** mmHg
